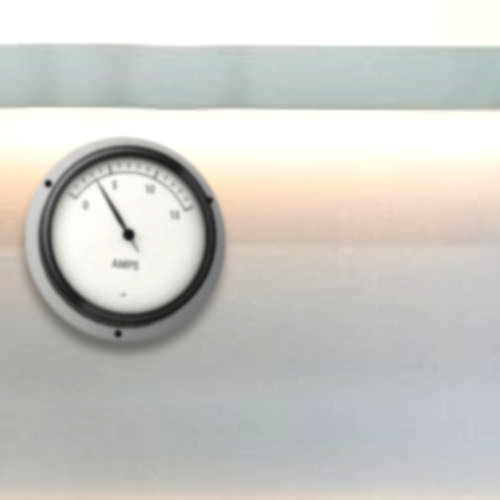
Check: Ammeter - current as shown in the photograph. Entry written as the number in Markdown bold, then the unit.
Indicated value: **3** A
